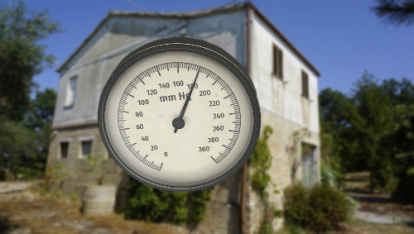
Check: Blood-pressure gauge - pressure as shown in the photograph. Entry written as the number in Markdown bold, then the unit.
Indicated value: **180** mmHg
